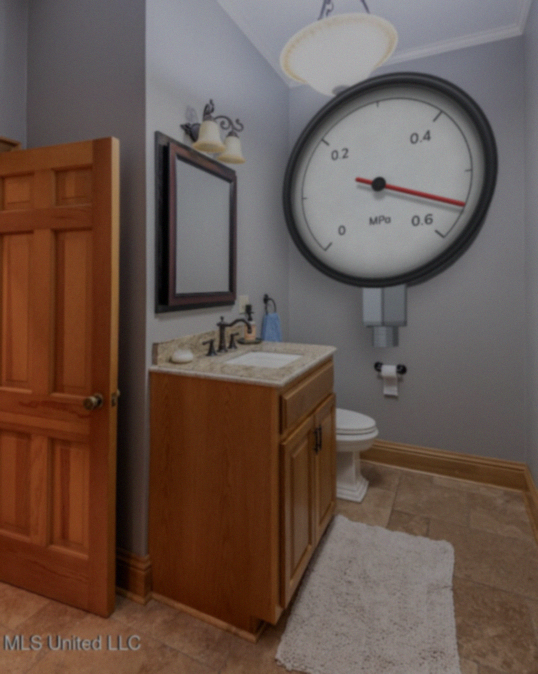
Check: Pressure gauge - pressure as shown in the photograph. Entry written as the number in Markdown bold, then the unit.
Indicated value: **0.55** MPa
